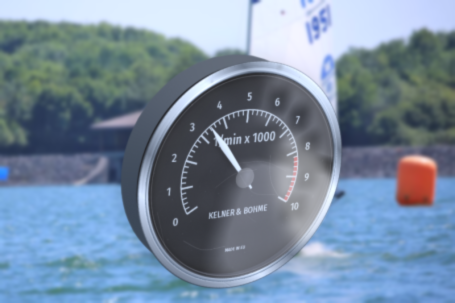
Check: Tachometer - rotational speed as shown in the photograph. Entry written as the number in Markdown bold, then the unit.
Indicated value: **3400** rpm
